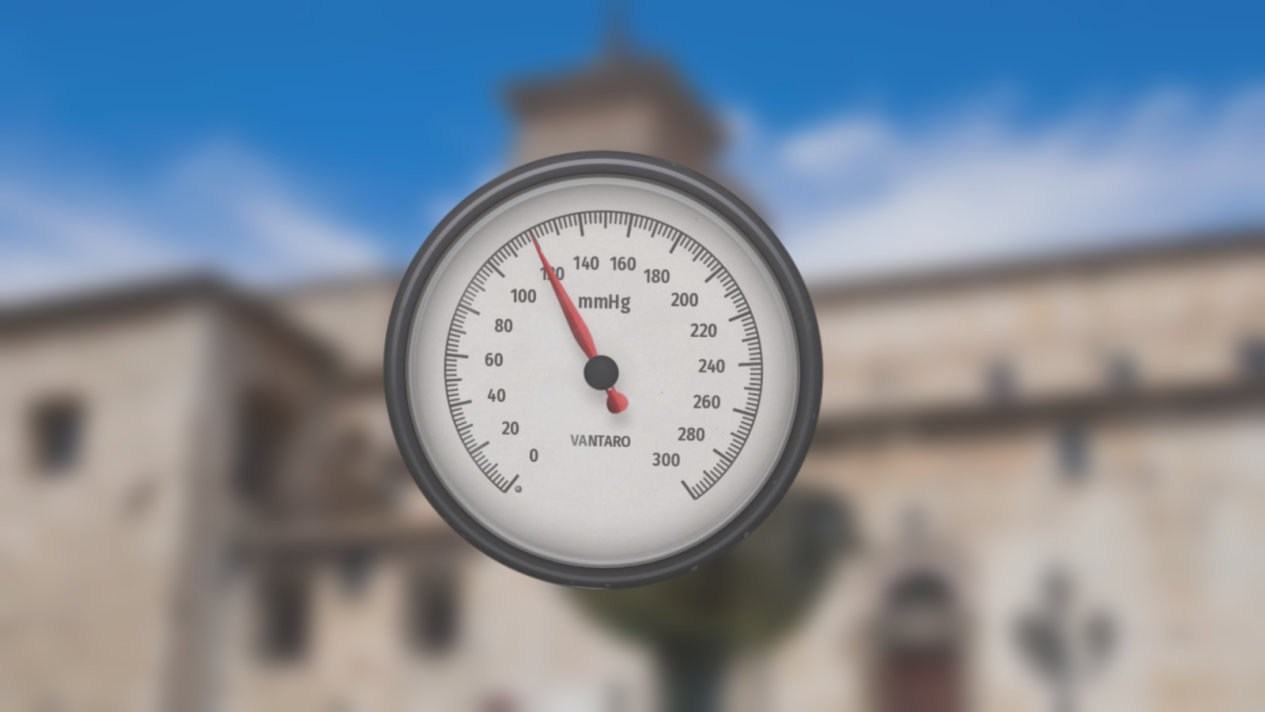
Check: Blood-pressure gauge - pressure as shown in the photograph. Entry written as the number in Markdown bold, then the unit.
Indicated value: **120** mmHg
